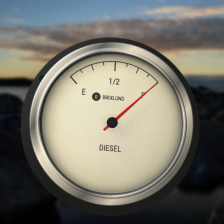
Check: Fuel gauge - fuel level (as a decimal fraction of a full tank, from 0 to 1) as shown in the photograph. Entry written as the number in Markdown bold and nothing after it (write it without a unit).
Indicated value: **1**
